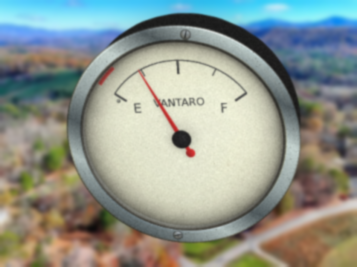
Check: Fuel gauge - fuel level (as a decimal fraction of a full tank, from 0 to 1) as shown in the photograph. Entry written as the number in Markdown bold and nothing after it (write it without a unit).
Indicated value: **0.25**
